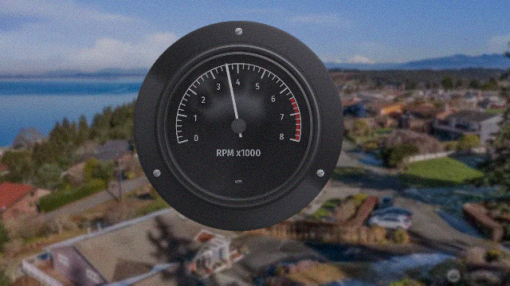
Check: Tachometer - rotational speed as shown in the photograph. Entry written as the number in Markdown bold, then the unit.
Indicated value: **3600** rpm
